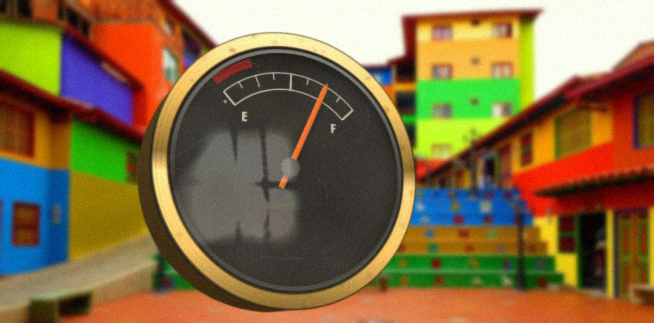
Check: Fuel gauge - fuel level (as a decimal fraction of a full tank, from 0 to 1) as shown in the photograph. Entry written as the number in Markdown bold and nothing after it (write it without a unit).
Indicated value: **0.75**
